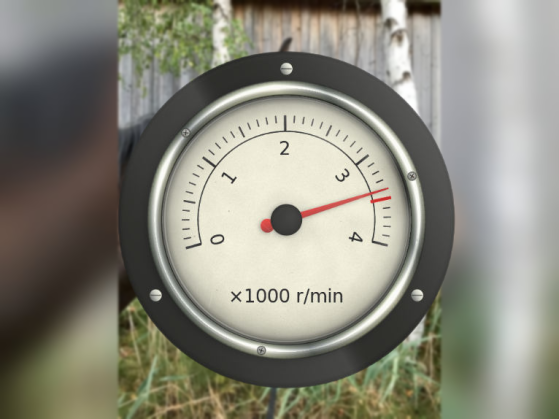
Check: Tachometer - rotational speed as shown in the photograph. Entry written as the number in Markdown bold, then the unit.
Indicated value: **3400** rpm
